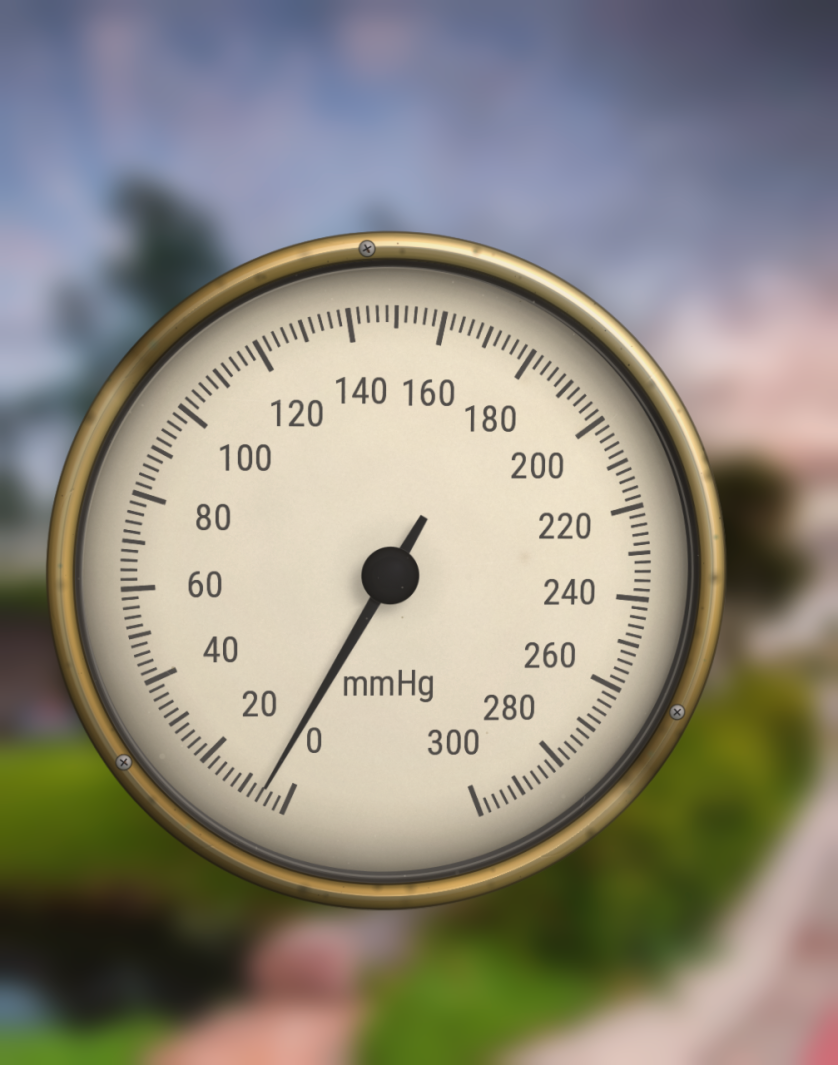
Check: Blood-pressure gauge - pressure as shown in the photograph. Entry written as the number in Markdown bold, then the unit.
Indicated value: **6** mmHg
